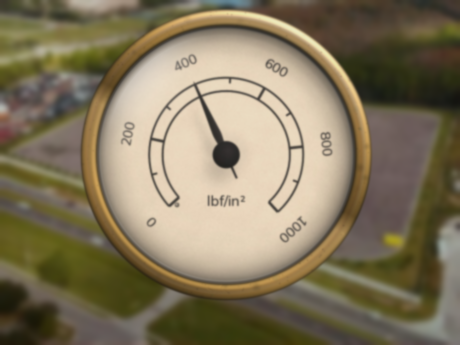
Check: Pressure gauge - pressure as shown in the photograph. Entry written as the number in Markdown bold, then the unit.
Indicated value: **400** psi
